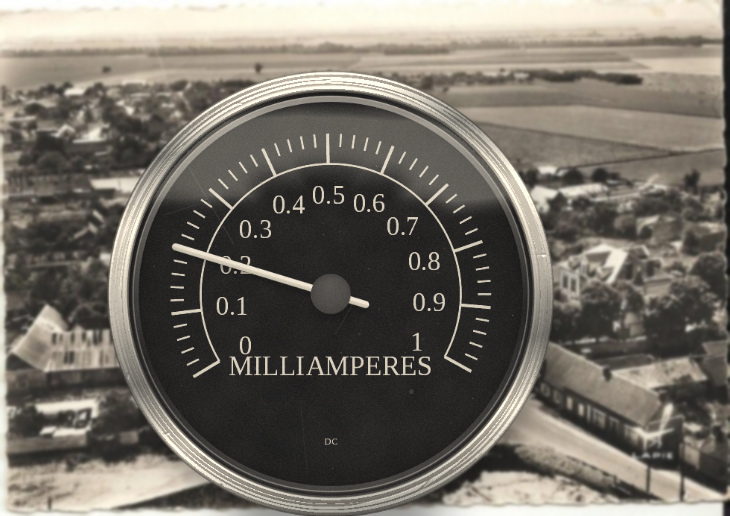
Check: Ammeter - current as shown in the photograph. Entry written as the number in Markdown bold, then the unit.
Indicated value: **0.2** mA
